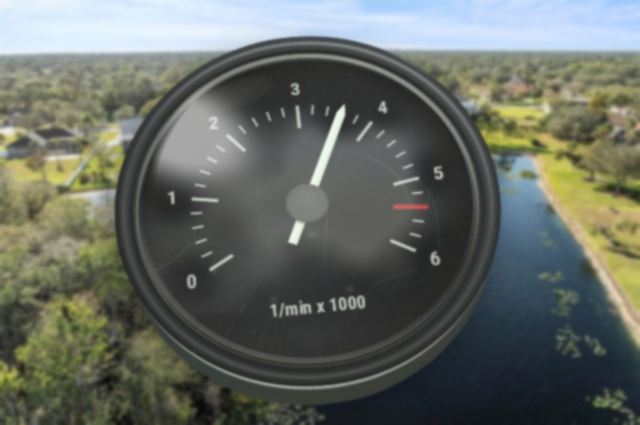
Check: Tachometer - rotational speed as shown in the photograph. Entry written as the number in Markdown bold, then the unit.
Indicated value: **3600** rpm
